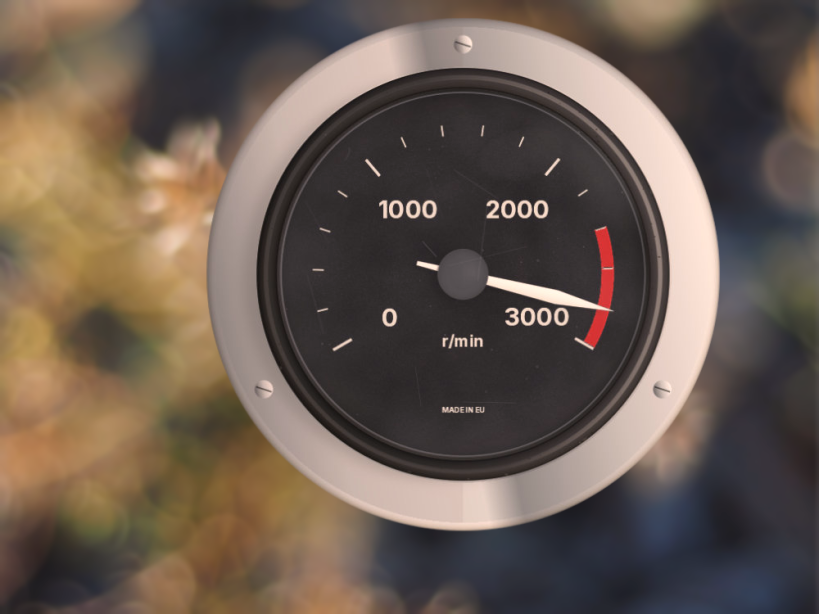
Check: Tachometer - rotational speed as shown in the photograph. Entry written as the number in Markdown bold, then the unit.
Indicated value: **2800** rpm
